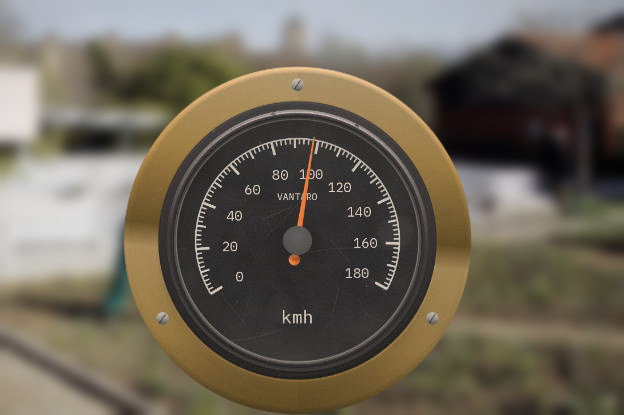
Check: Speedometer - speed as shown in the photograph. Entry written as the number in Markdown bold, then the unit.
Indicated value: **98** km/h
